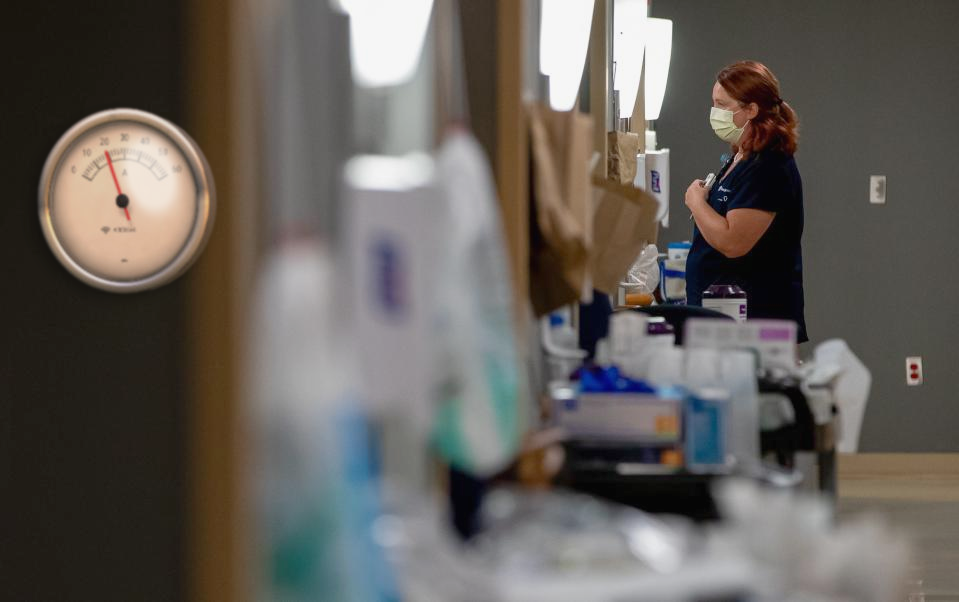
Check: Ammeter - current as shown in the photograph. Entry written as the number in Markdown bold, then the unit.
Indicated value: **20** A
